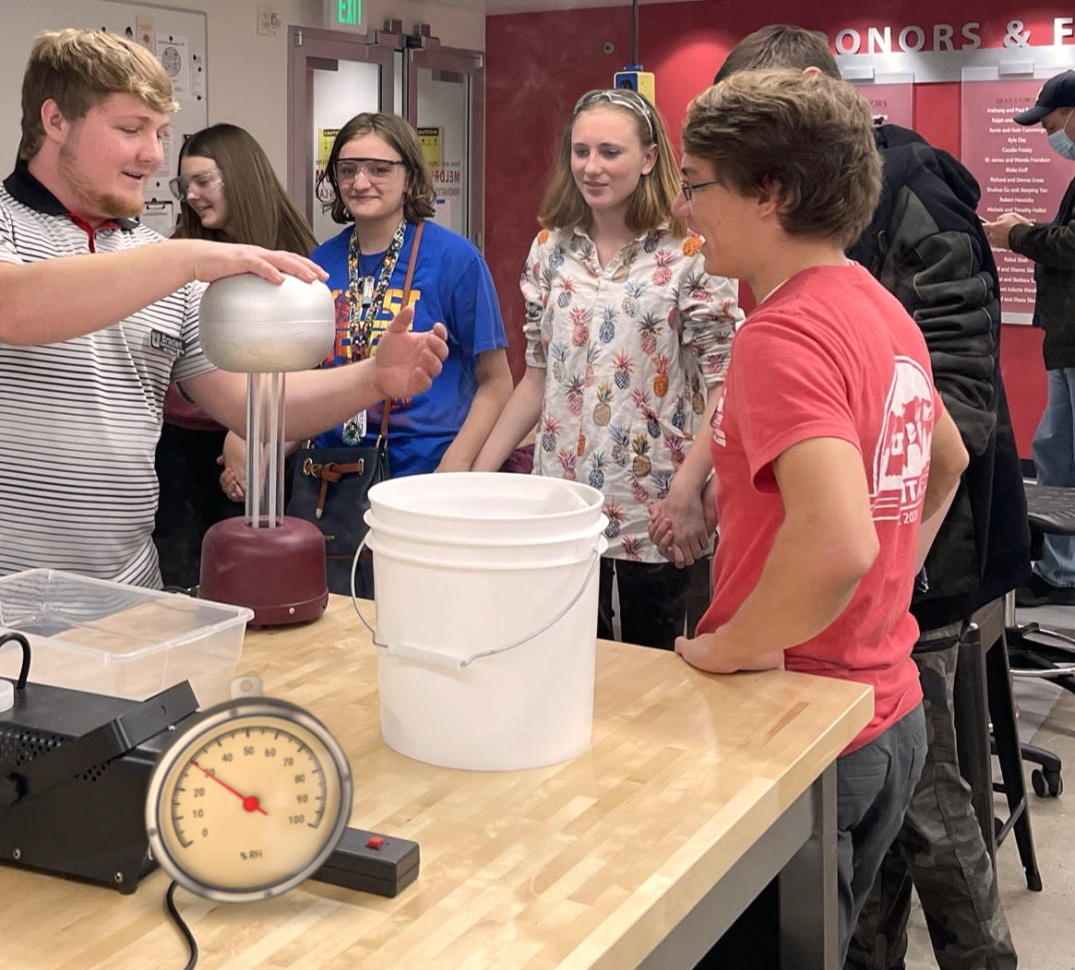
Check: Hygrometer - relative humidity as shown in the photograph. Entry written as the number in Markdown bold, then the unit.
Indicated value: **30** %
